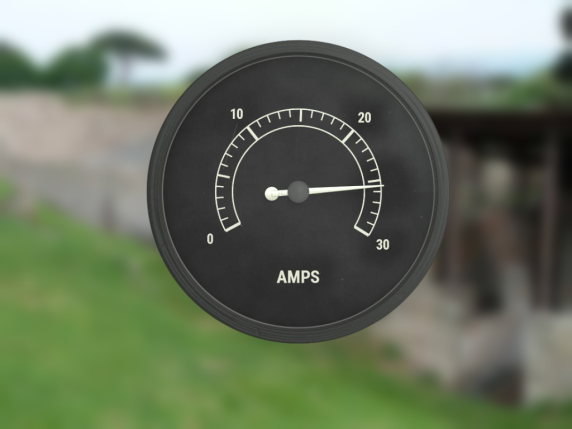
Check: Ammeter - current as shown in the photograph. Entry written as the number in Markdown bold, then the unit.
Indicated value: **25.5** A
